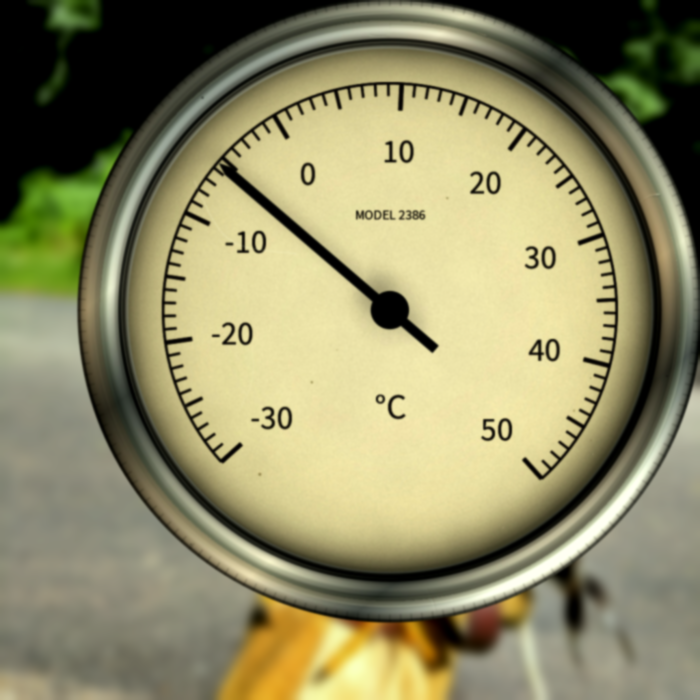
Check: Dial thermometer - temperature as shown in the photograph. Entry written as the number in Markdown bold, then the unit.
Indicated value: **-5.5** °C
